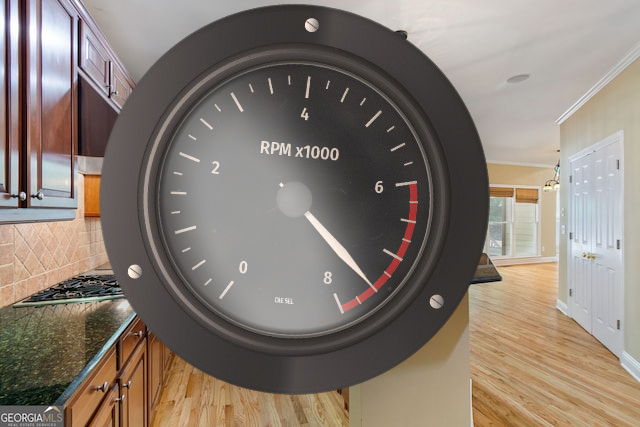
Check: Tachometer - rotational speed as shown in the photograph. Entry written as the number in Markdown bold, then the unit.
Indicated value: **7500** rpm
